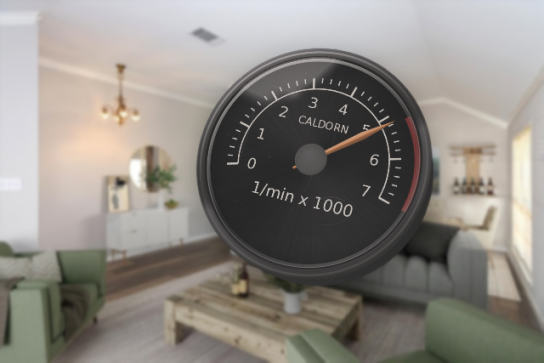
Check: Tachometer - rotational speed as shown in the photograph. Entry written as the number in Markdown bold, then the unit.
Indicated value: **5200** rpm
